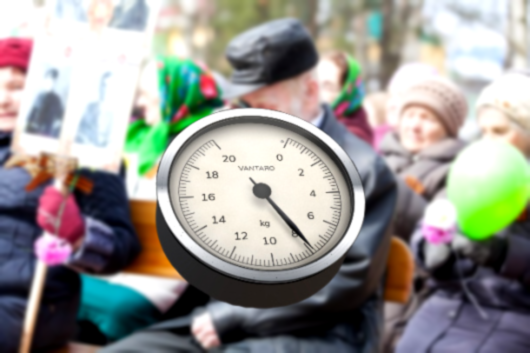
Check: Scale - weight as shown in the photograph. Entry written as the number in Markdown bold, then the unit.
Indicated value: **8** kg
